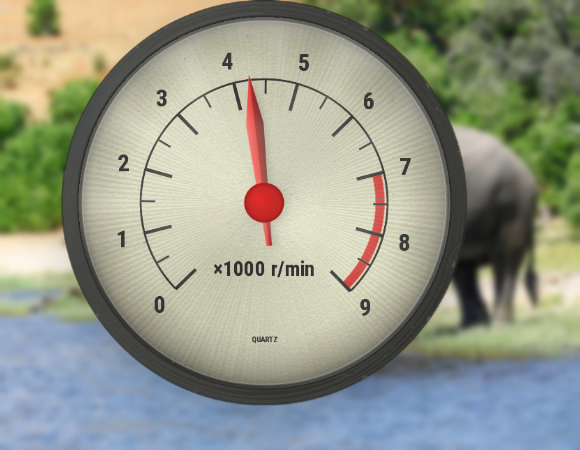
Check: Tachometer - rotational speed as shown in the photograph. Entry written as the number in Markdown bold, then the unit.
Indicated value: **4250** rpm
